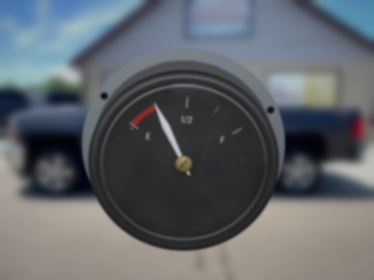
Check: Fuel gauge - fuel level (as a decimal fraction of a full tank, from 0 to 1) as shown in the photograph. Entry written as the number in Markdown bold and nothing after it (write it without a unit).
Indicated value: **0.25**
